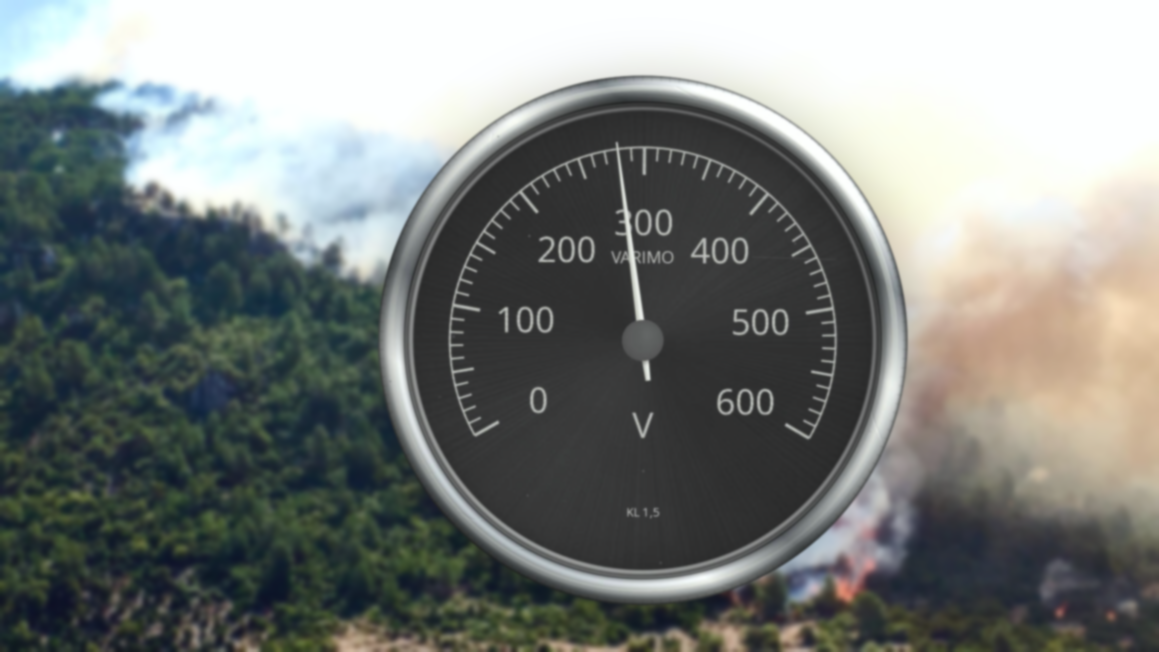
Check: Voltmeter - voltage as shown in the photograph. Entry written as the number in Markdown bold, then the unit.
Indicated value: **280** V
